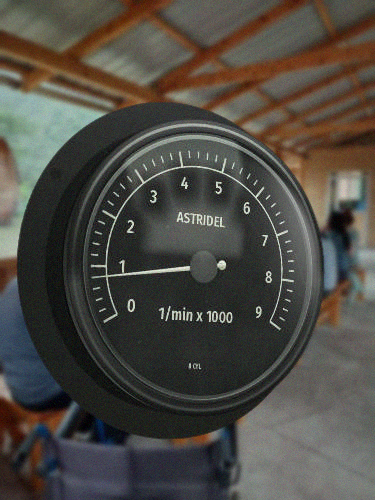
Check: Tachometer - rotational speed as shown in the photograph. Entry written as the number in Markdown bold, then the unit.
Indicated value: **800** rpm
